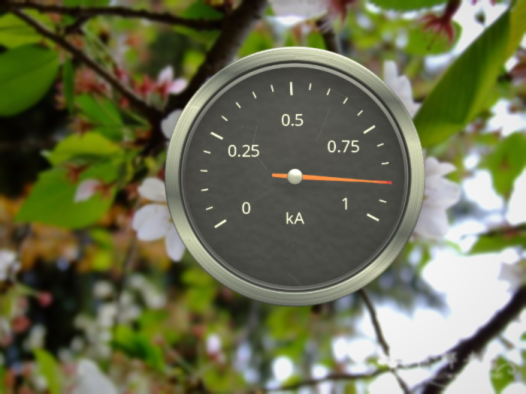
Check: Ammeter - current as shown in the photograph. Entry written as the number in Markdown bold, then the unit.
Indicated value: **0.9** kA
